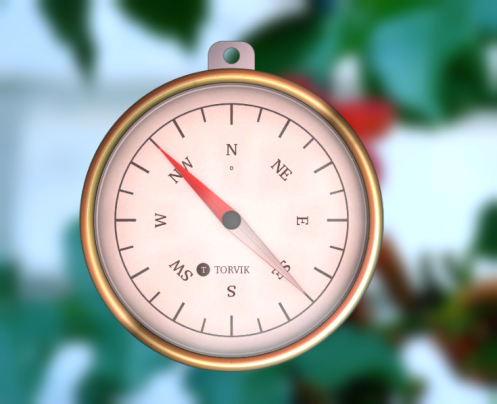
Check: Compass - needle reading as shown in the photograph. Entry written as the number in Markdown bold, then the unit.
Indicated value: **315** °
